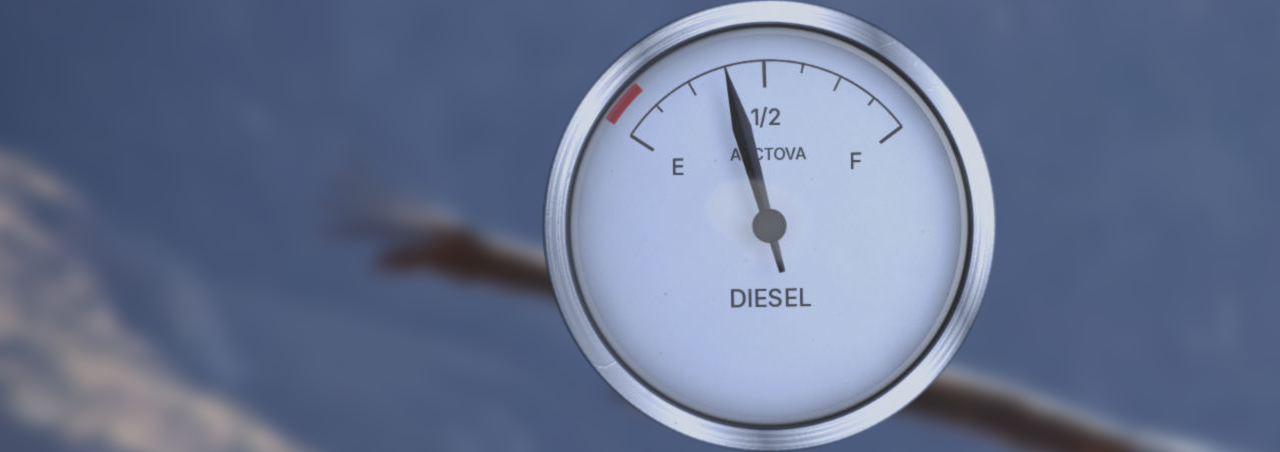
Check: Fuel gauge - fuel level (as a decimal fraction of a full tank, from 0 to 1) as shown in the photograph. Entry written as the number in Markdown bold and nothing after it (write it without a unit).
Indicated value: **0.375**
